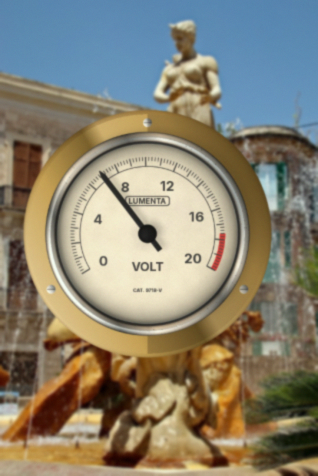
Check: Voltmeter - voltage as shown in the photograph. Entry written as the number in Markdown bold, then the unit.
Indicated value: **7** V
